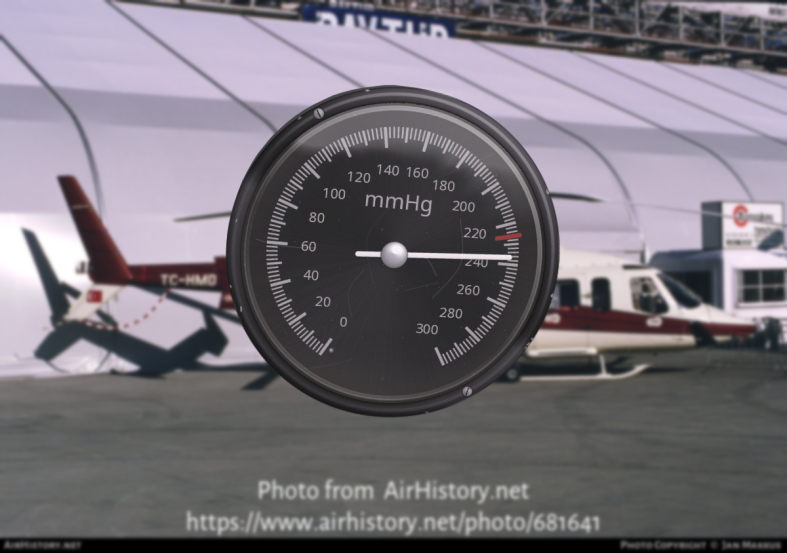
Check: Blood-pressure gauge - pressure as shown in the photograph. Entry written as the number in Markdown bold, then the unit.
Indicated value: **236** mmHg
